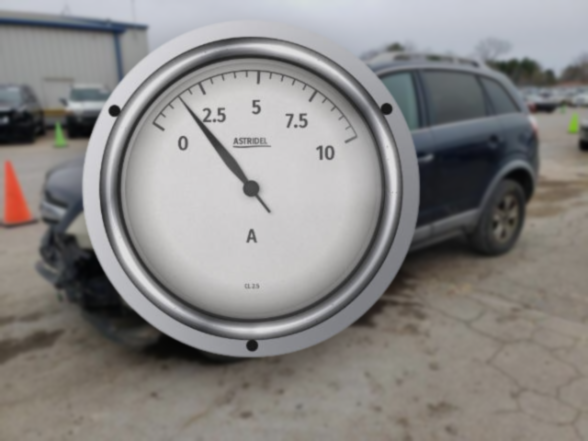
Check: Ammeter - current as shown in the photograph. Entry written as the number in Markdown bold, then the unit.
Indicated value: **1.5** A
